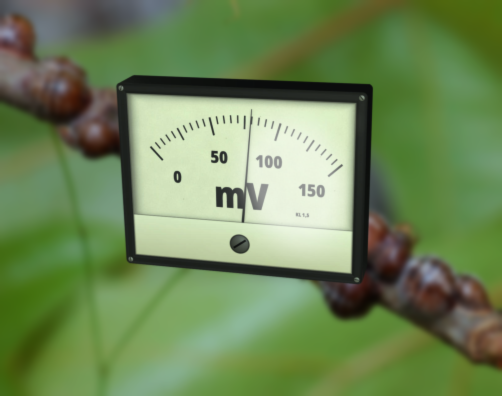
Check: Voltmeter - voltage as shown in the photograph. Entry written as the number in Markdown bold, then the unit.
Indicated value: **80** mV
